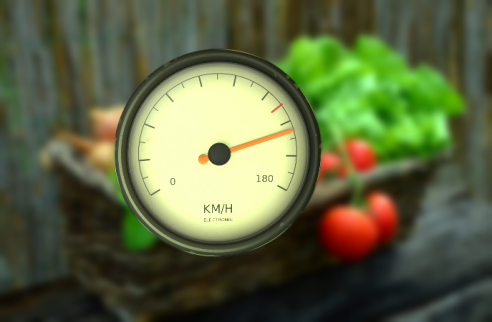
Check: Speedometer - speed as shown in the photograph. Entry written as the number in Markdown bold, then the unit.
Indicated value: **145** km/h
